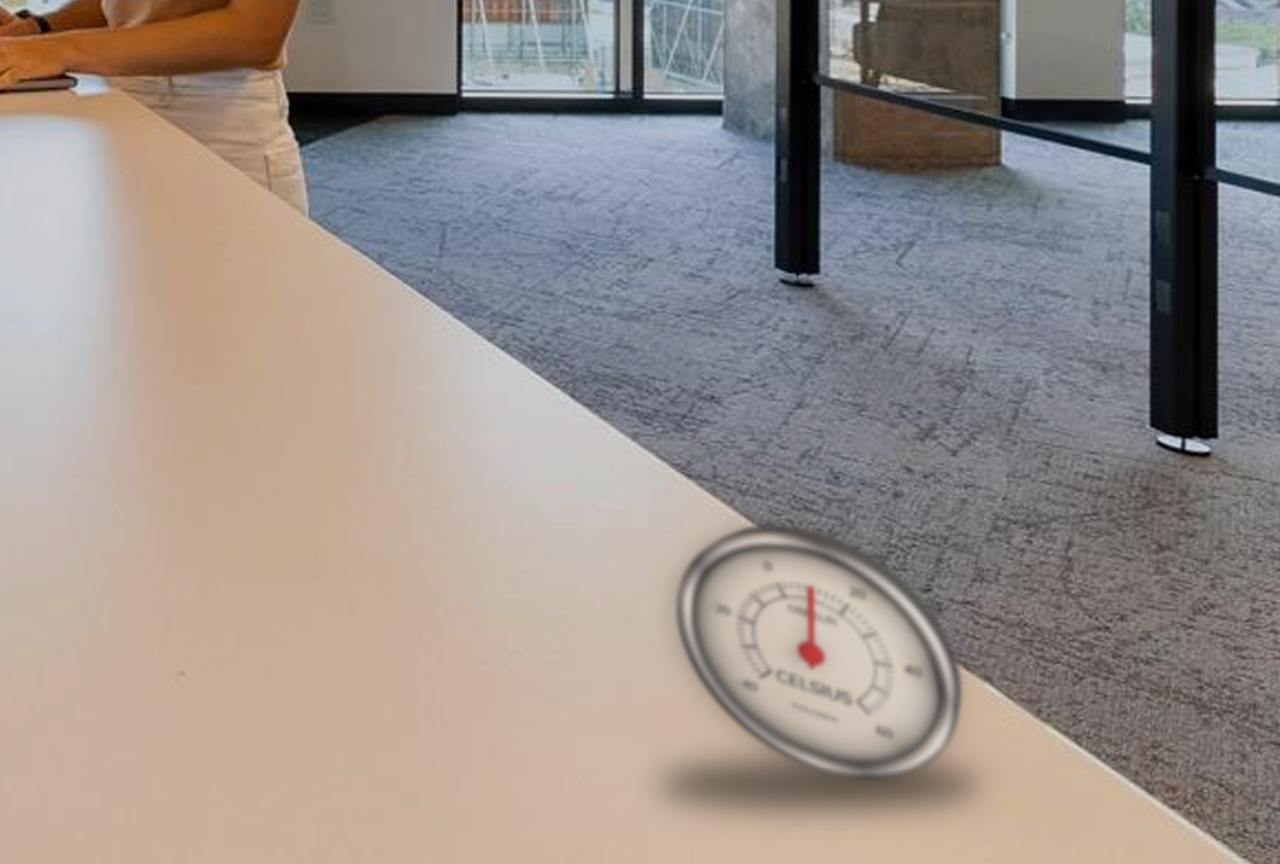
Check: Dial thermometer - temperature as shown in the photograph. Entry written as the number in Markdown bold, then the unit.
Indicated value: **10** °C
